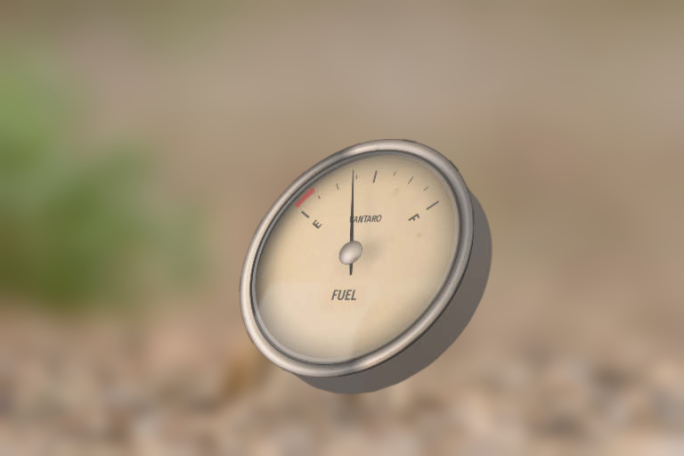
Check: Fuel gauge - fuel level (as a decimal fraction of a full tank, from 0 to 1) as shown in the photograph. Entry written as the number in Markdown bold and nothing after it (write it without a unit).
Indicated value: **0.375**
